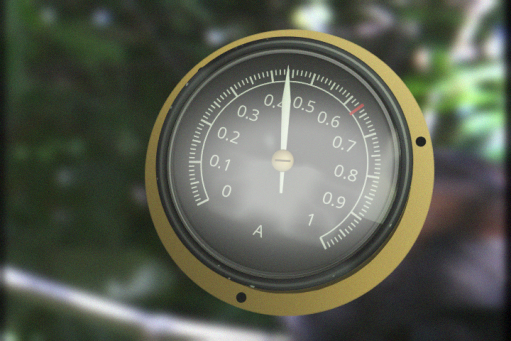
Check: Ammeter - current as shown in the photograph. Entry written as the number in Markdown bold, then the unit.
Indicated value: **0.44** A
